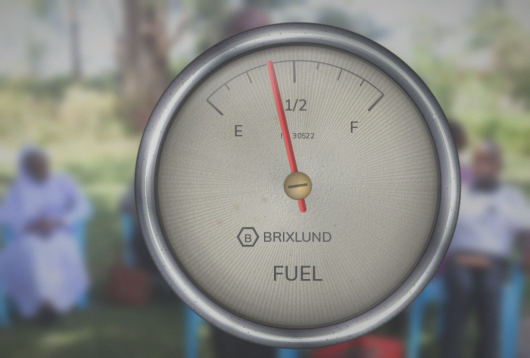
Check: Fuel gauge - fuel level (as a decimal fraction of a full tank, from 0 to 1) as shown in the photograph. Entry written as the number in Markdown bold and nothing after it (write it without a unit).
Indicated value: **0.375**
